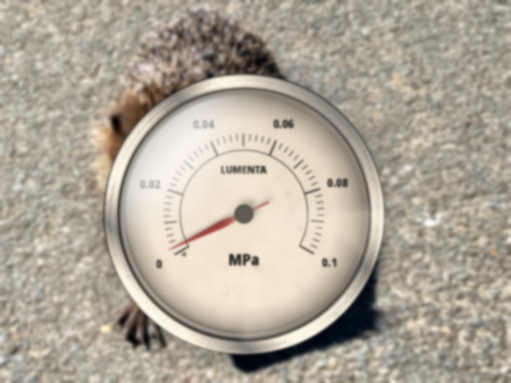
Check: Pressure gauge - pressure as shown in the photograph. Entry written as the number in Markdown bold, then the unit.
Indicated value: **0.002** MPa
